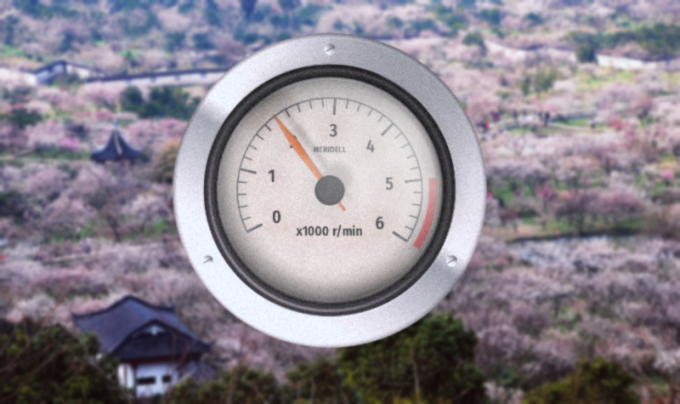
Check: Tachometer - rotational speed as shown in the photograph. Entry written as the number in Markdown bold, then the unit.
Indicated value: **2000** rpm
